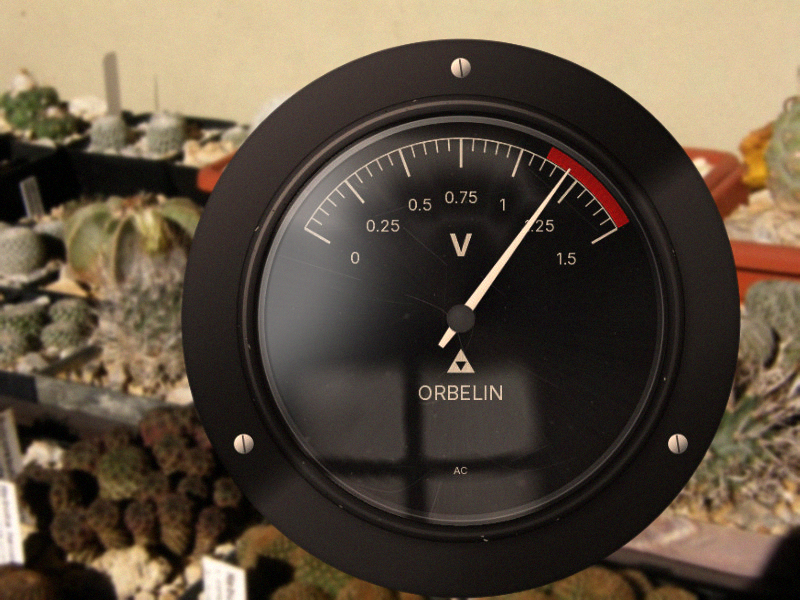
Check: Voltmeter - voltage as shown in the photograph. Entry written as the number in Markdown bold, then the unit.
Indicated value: **1.2** V
